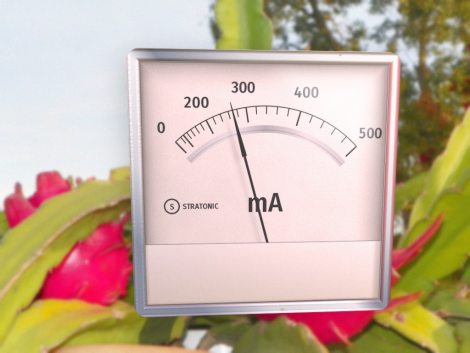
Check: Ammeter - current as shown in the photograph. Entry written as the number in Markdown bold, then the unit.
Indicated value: **270** mA
